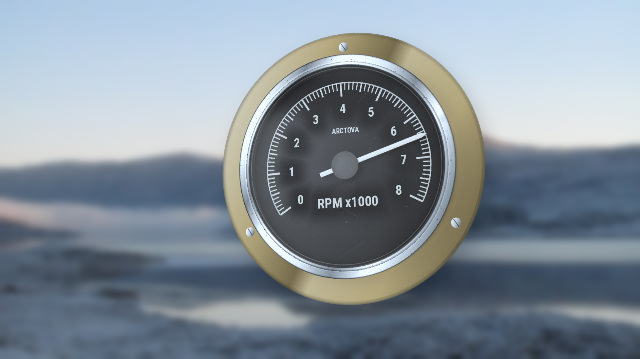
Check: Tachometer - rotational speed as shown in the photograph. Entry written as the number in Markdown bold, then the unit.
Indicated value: **6500** rpm
